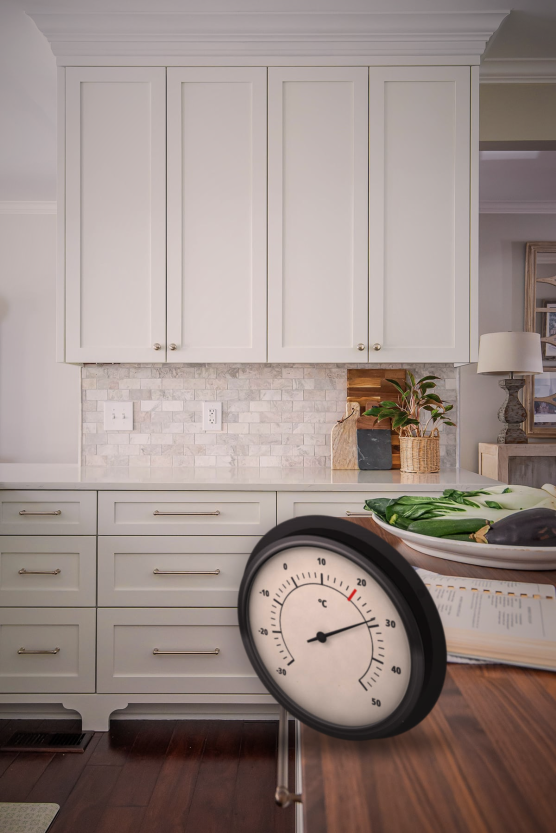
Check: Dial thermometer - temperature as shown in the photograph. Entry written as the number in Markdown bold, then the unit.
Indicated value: **28** °C
